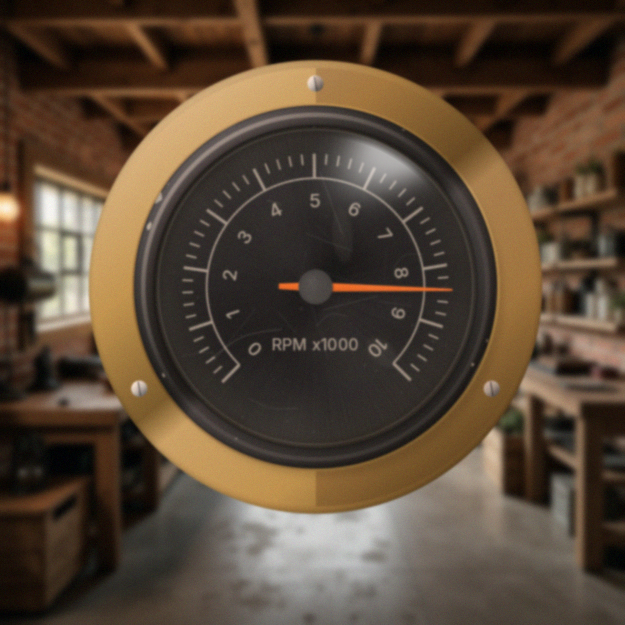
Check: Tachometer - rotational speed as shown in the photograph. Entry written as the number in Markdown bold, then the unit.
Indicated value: **8400** rpm
